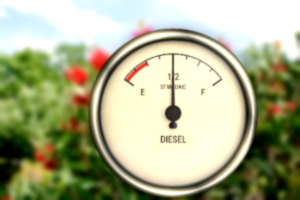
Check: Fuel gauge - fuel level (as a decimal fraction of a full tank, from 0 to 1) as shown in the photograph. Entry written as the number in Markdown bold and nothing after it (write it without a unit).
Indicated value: **0.5**
